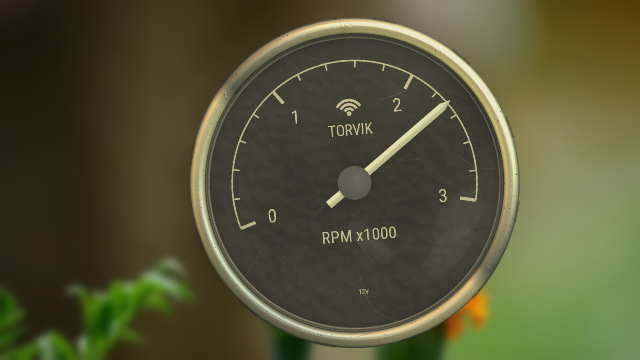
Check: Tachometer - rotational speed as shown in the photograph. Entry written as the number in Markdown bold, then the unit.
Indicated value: **2300** rpm
